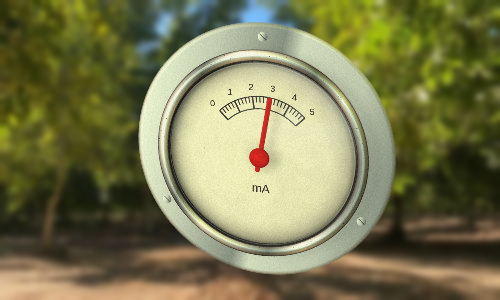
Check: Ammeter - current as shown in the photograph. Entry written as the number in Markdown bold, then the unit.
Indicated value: **3** mA
